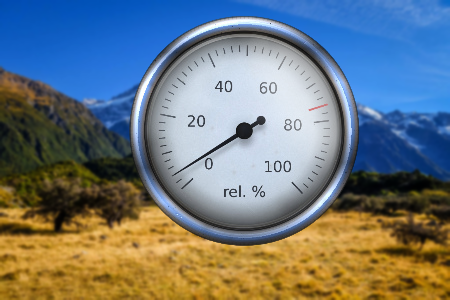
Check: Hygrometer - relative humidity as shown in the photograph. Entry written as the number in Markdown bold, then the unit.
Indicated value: **4** %
